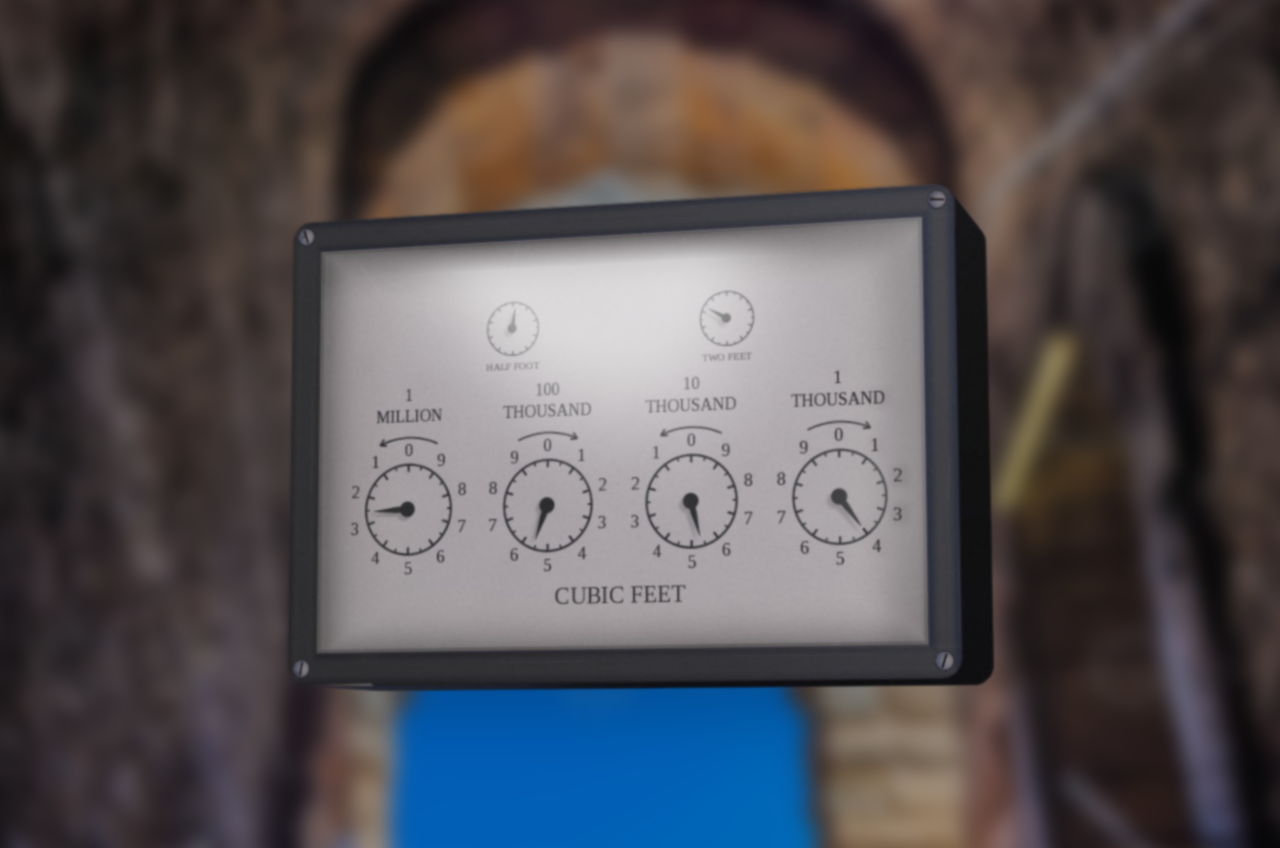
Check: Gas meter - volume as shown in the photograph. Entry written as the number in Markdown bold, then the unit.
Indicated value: **255400** ft³
